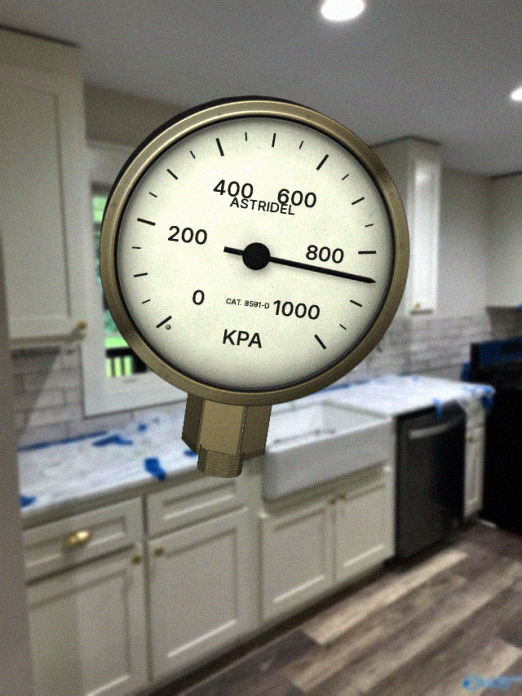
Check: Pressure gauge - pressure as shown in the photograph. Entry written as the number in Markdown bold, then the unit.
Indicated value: **850** kPa
